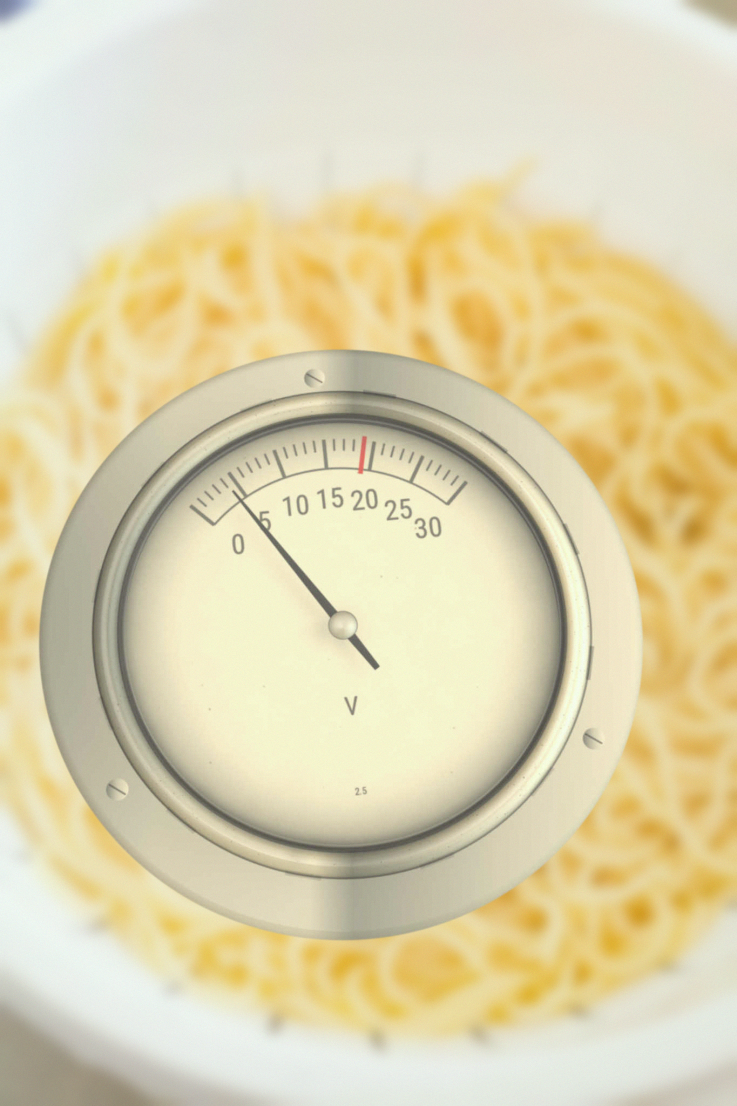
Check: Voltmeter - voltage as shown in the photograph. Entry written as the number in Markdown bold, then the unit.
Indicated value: **4** V
